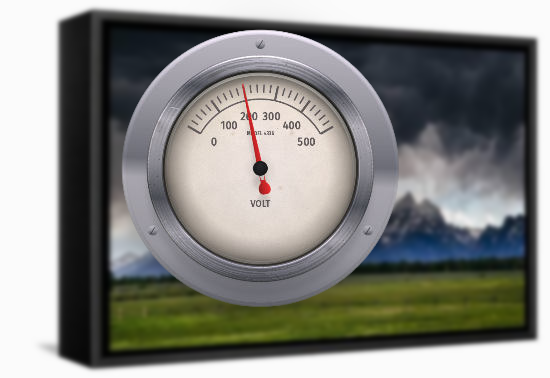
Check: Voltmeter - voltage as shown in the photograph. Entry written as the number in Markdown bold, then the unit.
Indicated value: **200** V
